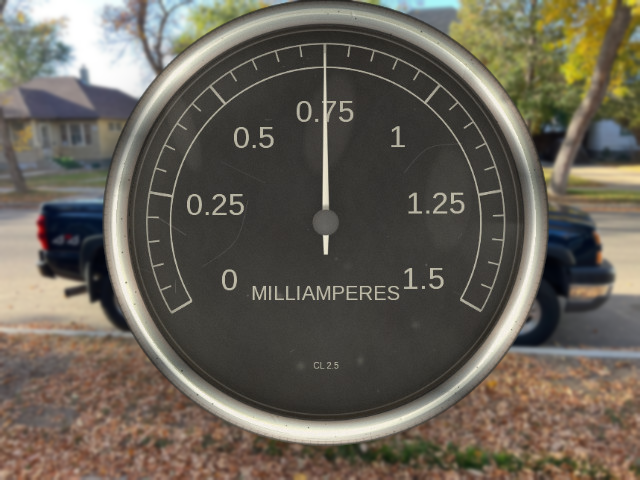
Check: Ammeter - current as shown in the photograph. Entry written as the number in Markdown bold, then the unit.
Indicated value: **0.75** mA
